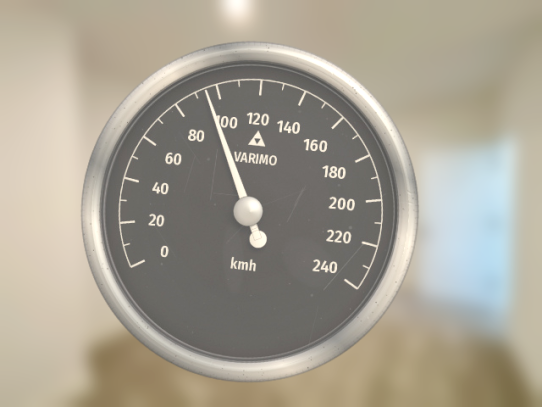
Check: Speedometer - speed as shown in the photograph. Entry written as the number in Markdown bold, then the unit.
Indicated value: **95** km/h
